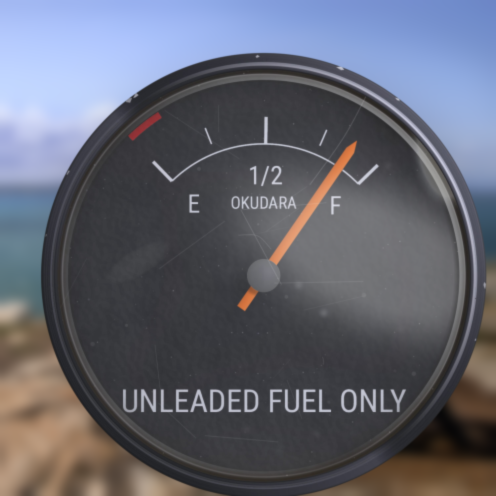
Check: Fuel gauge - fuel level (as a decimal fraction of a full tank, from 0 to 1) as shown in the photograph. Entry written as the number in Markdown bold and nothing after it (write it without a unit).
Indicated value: **0.875**
